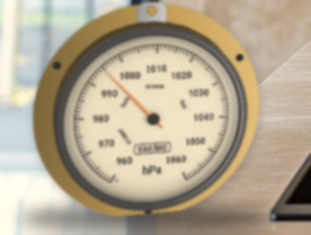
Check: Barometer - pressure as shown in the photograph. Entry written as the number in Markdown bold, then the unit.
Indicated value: **995** hPa
